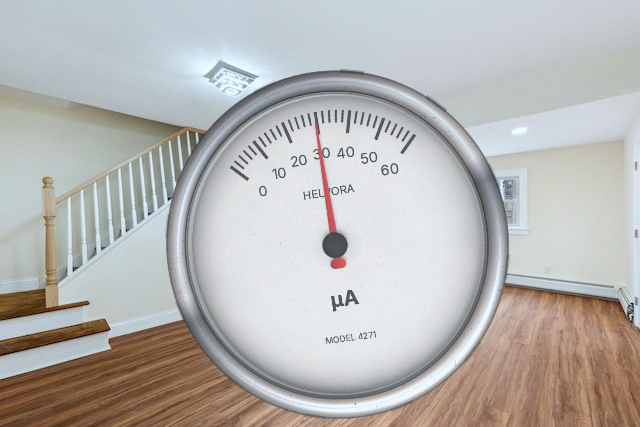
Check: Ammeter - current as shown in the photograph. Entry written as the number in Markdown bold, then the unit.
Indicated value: **30** µA
